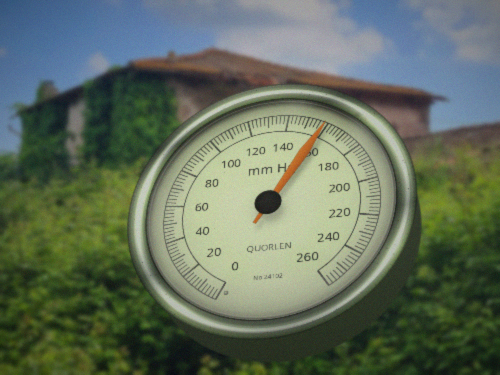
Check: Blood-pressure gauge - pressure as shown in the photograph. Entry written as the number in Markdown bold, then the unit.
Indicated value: **160** mmHg
